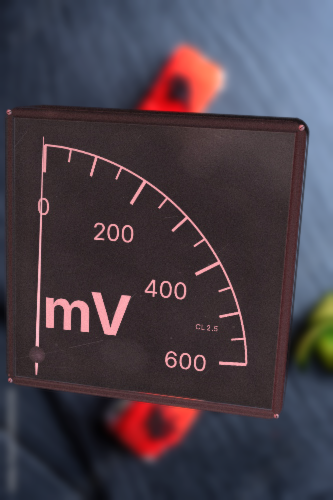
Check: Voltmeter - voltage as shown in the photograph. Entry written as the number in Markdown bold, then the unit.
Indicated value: **0** mV
